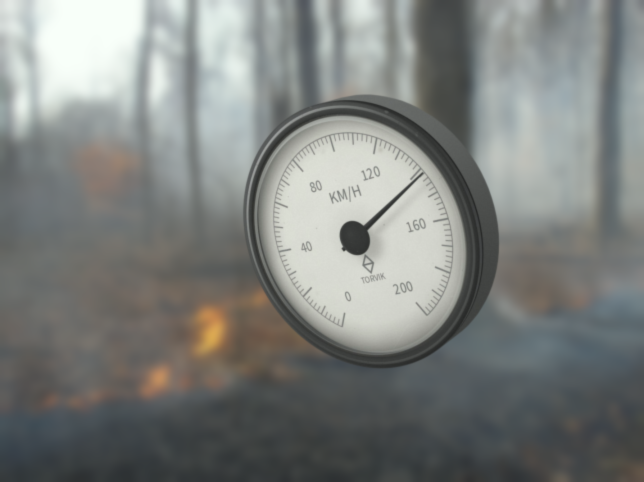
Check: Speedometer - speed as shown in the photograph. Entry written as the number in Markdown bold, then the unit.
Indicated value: **142** km/h
